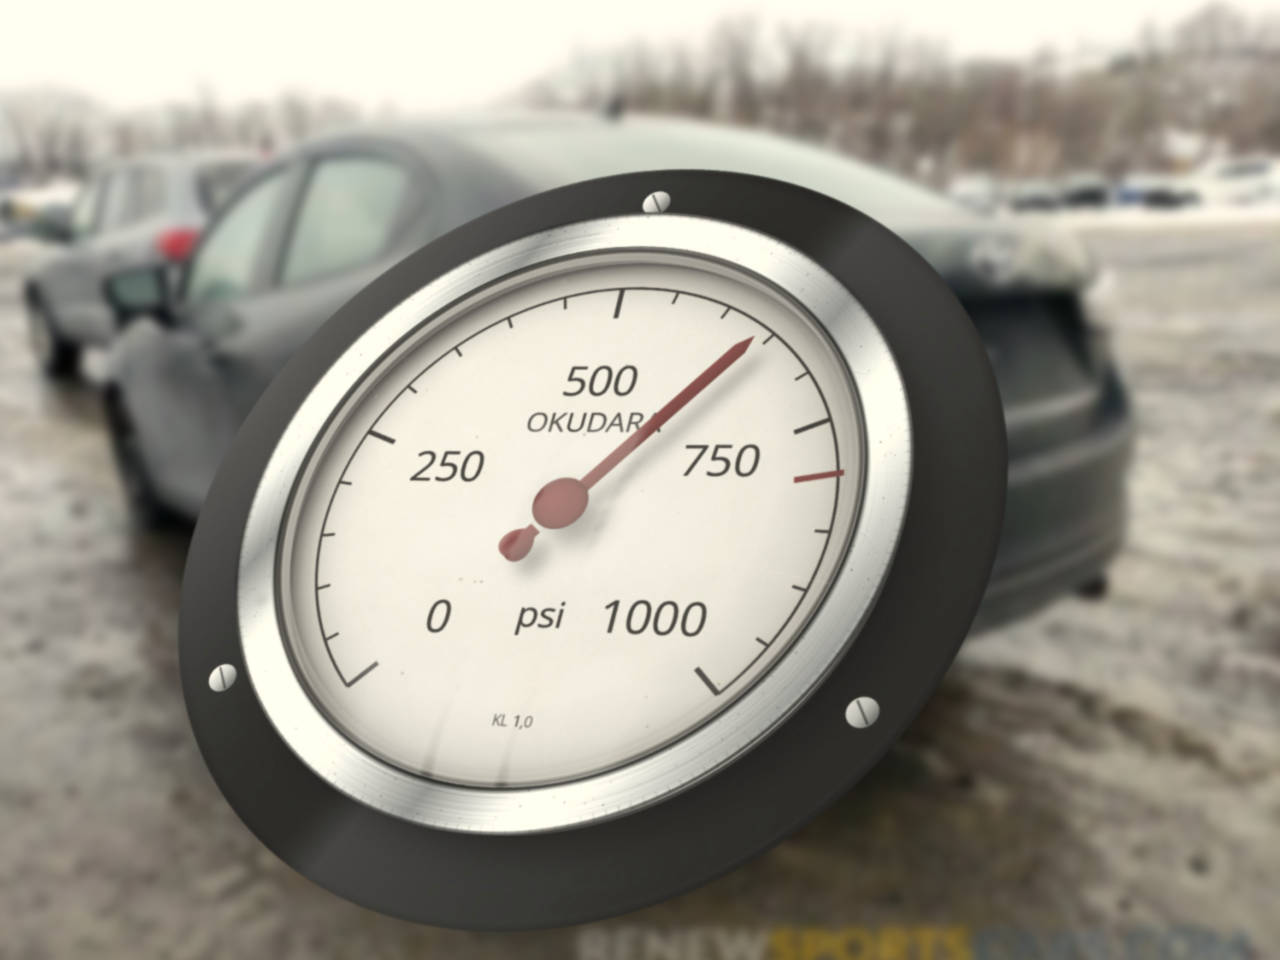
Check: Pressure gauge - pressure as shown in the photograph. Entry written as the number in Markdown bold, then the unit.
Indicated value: **650** psi
